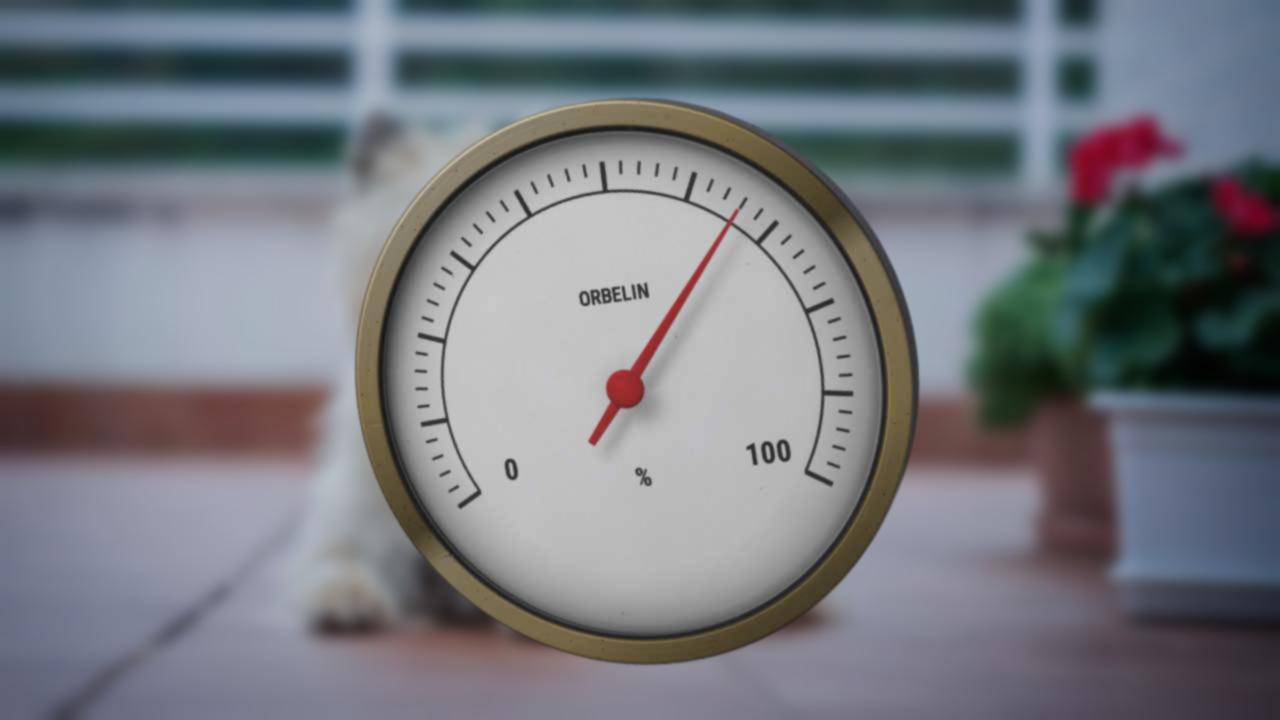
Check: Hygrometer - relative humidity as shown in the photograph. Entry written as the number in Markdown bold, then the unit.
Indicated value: **66** %
